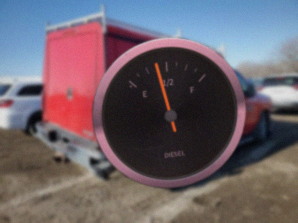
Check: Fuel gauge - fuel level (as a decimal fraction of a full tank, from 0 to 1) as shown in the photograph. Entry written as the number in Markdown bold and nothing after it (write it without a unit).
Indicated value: **0.375**
